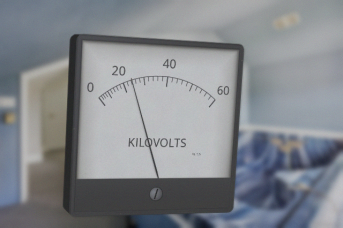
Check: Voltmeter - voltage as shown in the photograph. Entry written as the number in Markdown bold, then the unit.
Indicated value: **24** kV
